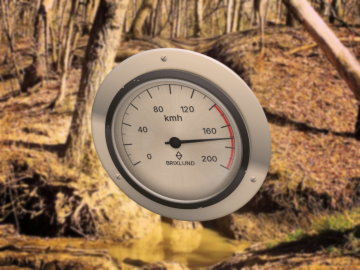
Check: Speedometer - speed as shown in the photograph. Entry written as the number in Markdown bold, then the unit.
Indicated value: **170** km/h
